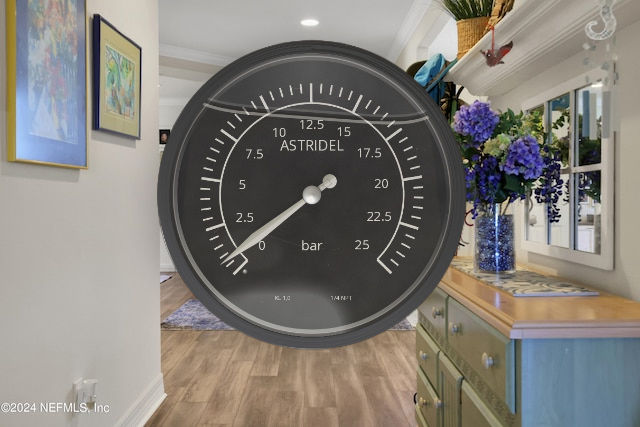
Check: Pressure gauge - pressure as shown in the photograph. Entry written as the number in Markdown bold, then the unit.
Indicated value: **0.75** bar
